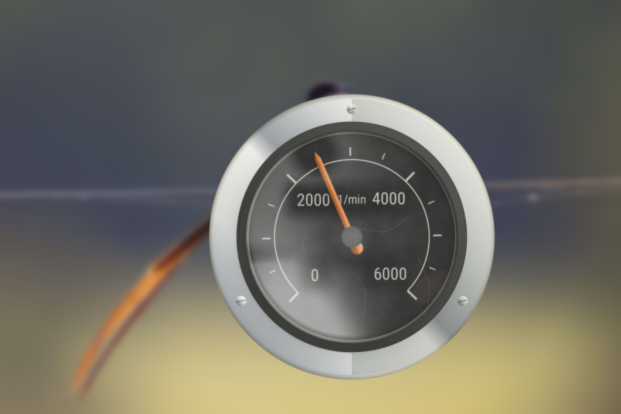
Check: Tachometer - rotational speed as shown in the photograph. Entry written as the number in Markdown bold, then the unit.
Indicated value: **2500** rpm
